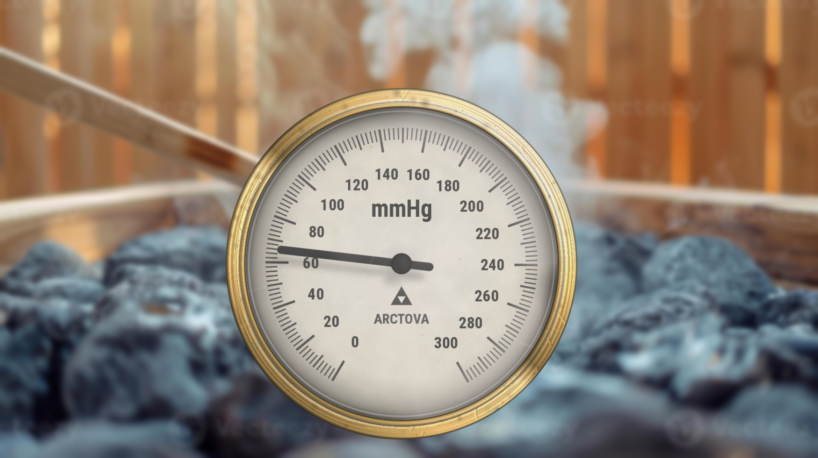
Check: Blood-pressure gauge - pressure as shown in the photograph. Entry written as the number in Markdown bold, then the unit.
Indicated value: **66** mmHg
